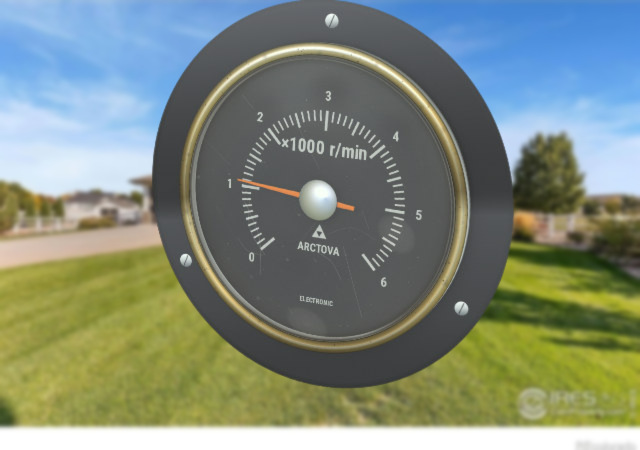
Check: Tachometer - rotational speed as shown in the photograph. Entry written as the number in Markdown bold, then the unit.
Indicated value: **1100** rpm
